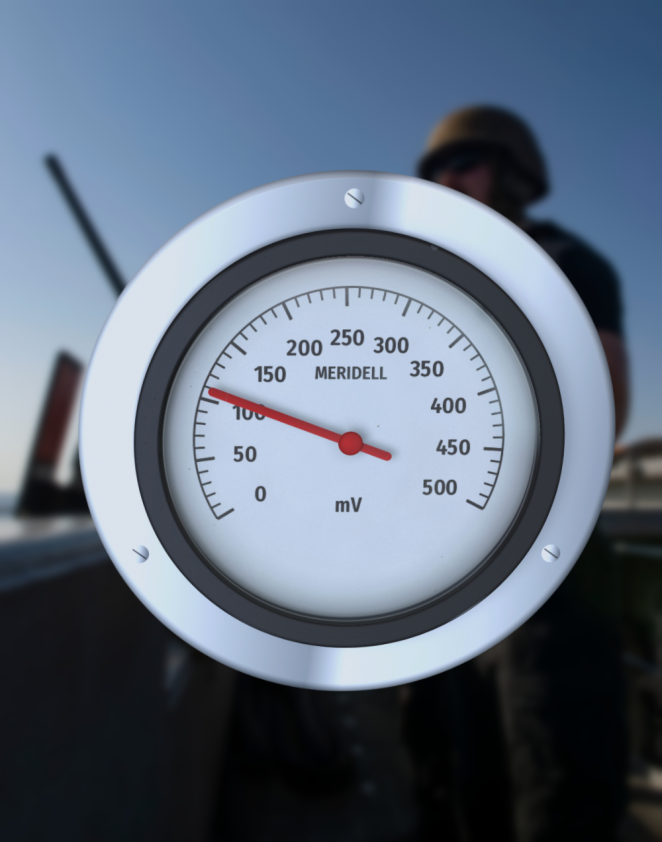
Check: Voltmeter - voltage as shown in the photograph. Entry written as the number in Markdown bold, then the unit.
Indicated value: **110** mV
